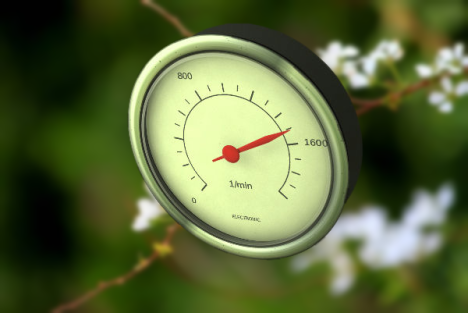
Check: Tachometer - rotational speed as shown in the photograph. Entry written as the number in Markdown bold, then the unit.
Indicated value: **1500** rpm
